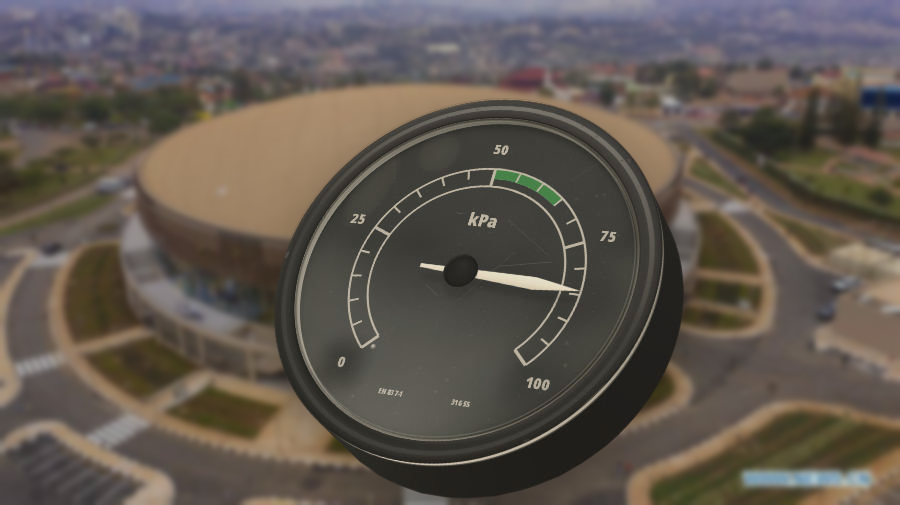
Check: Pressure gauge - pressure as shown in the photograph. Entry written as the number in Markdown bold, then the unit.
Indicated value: **85** kPa
